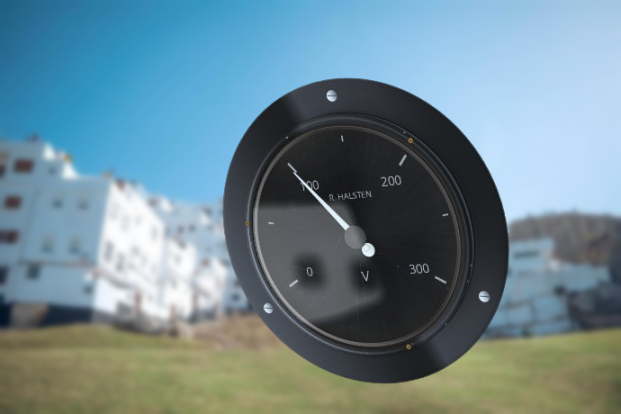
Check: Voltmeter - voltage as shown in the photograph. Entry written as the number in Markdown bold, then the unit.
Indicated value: **100** V
